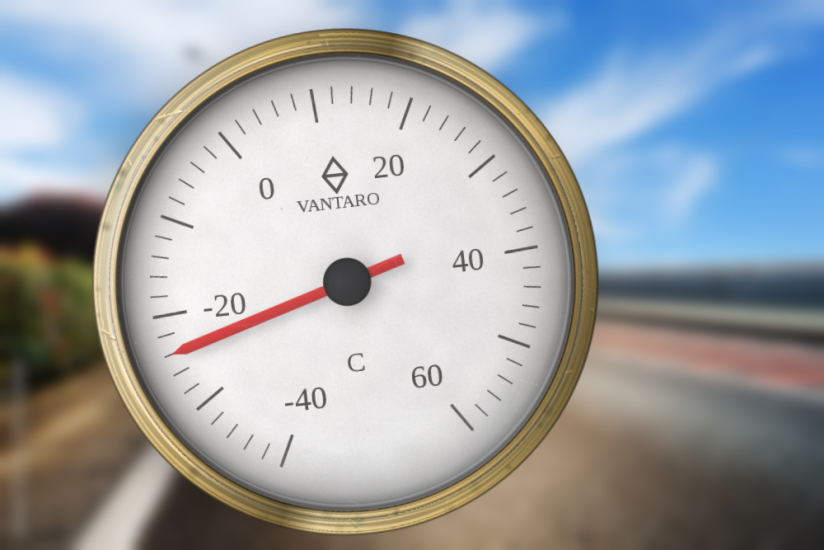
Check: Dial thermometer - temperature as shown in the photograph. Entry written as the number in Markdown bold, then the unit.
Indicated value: **-24** °C
